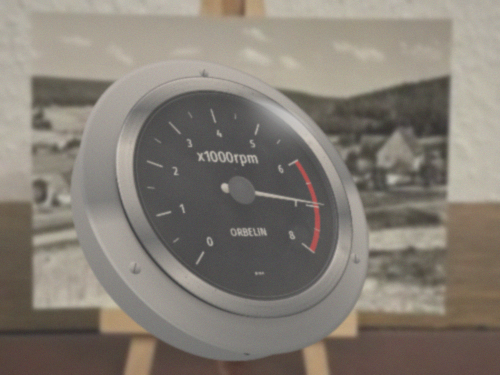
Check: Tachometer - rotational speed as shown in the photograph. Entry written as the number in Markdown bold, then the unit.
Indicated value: **7000** rpm
